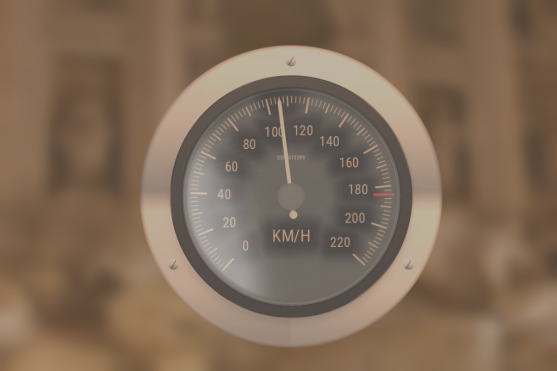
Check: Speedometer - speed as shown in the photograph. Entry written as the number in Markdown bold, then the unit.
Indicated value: **106** km/h
